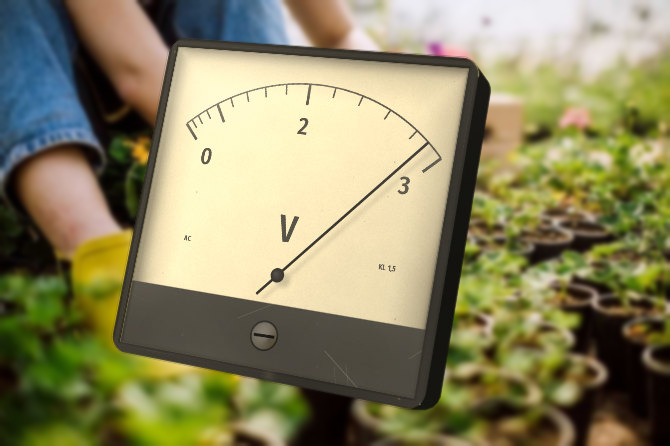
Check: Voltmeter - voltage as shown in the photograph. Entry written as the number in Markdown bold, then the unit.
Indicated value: **2.9** V
